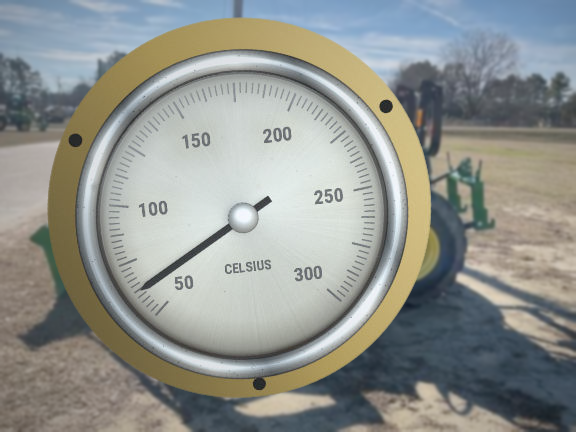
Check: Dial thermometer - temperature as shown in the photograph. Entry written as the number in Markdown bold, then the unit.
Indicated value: **62.5** °C
